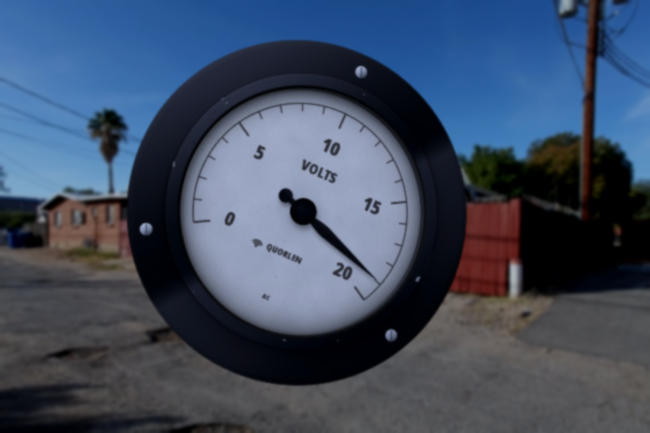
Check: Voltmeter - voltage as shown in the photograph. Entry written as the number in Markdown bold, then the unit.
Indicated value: **19** V
